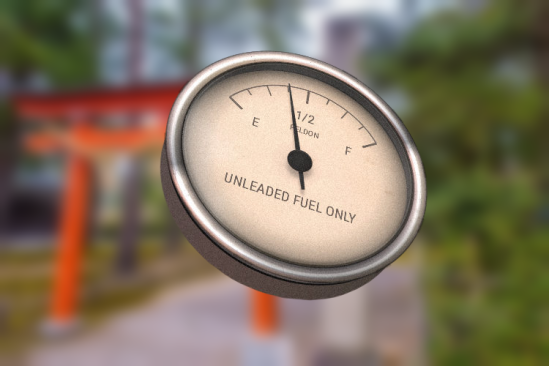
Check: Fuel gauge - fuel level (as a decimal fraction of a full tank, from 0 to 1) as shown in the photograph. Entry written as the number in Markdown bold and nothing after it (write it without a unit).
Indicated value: **0.375**
